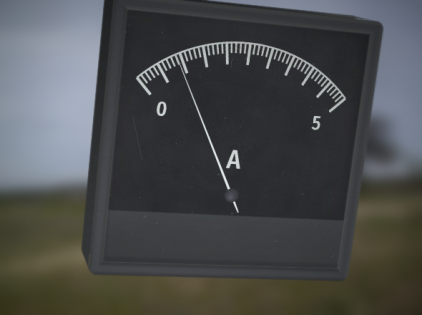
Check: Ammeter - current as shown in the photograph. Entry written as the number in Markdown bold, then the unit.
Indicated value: **0.9** A
